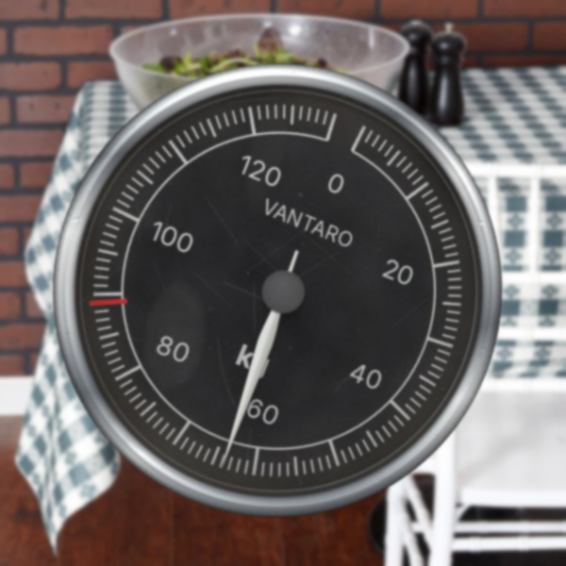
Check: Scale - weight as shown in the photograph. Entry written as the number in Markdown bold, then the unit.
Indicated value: **64** kg
